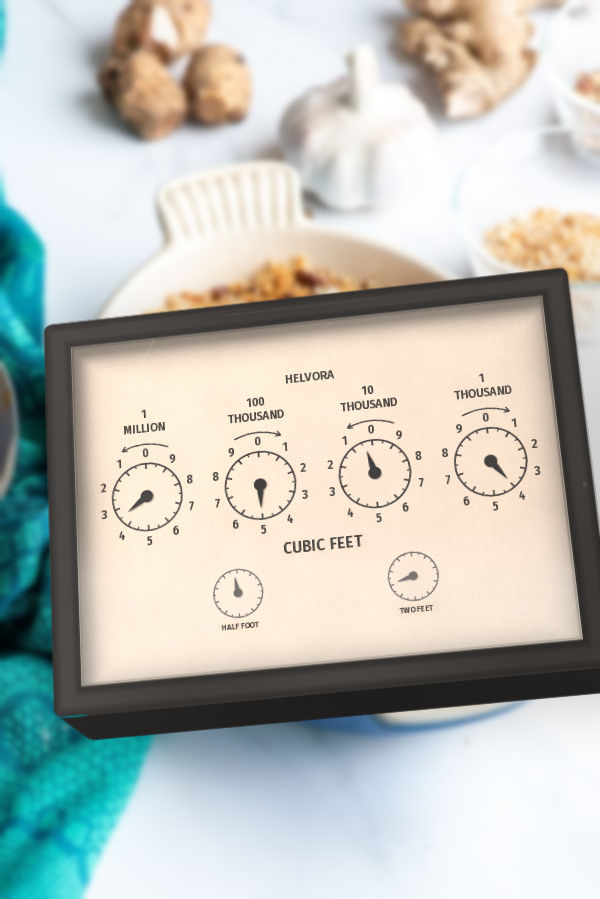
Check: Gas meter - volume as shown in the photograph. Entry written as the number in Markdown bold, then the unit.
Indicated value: **350400** ft³
